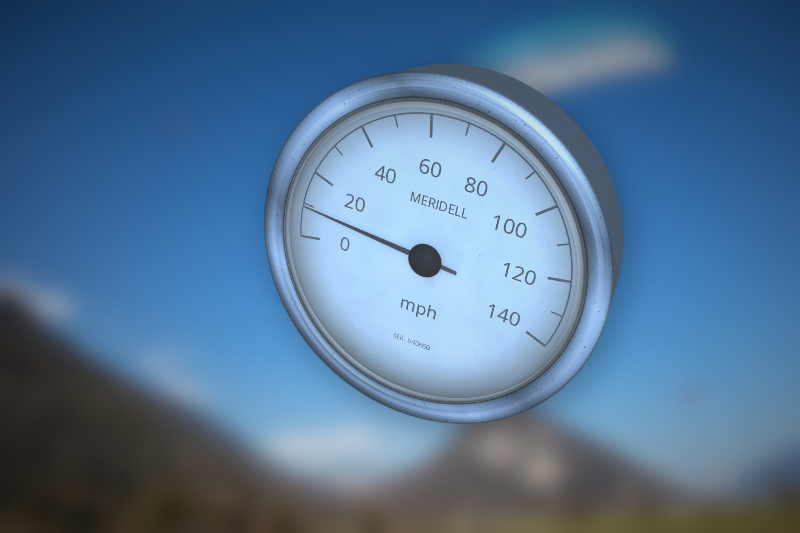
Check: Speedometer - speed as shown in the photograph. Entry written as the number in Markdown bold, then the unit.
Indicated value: **10** mph
